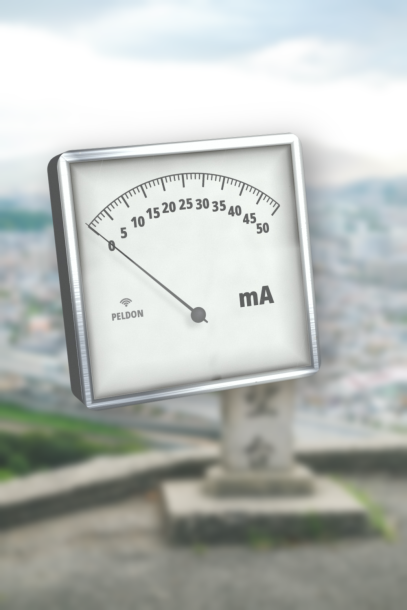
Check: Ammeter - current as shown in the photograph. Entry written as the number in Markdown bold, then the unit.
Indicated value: **0** mA
